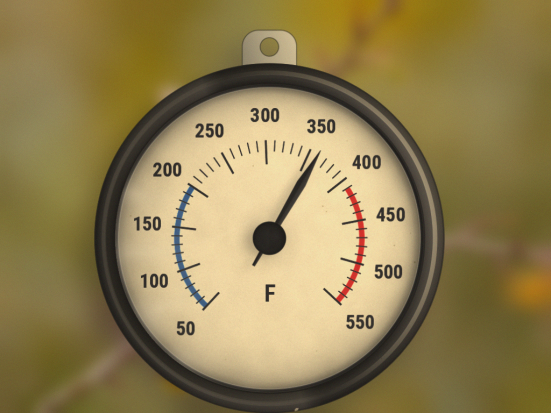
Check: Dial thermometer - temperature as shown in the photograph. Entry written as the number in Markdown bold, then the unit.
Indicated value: **360** °F
